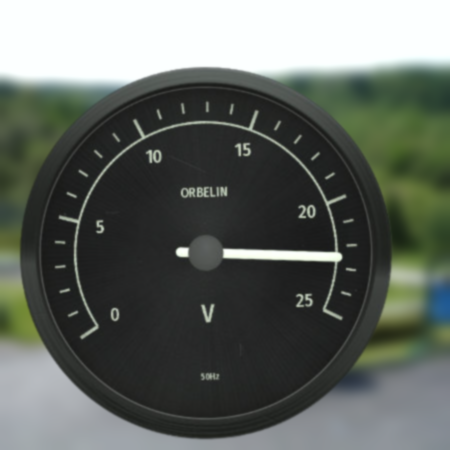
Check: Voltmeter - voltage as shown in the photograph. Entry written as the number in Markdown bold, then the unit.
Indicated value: **22.5** V
